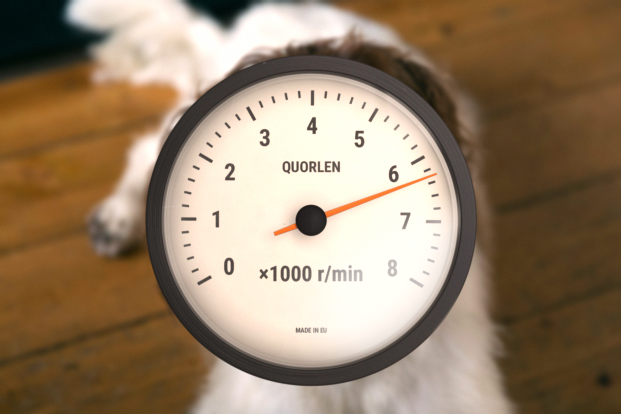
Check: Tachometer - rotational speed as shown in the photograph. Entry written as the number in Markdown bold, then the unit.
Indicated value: **6300** rpm
